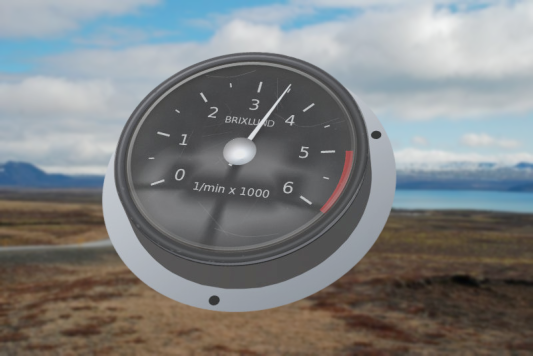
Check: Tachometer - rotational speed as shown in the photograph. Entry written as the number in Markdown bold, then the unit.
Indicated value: **3500** rpm
